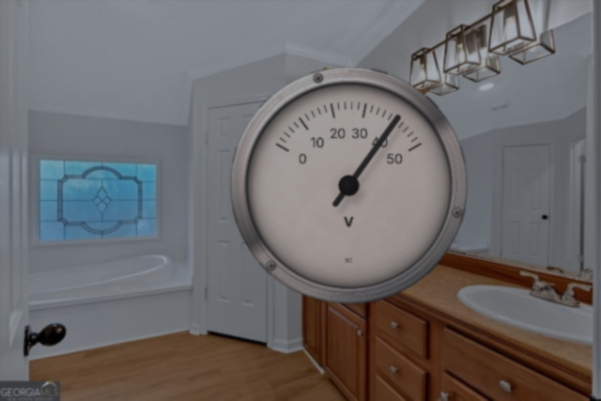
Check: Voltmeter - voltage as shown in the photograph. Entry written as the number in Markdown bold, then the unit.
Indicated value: **40** V
